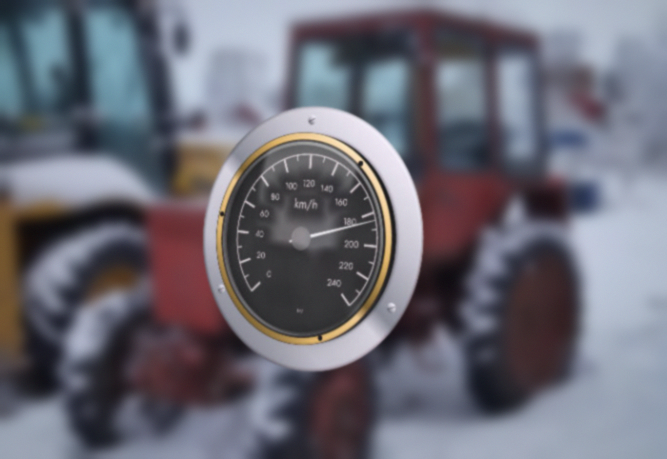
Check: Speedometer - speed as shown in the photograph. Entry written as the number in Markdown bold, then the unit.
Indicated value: **185** km/h
